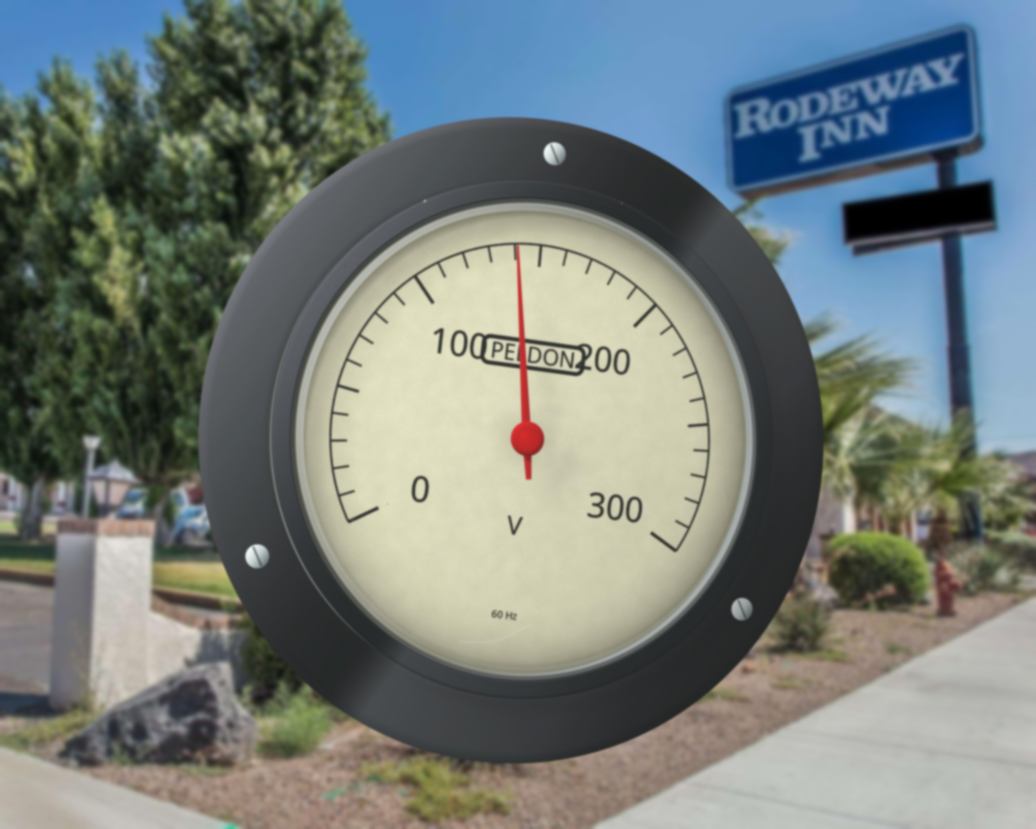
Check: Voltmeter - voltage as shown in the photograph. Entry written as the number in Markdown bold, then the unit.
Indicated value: **140** V
